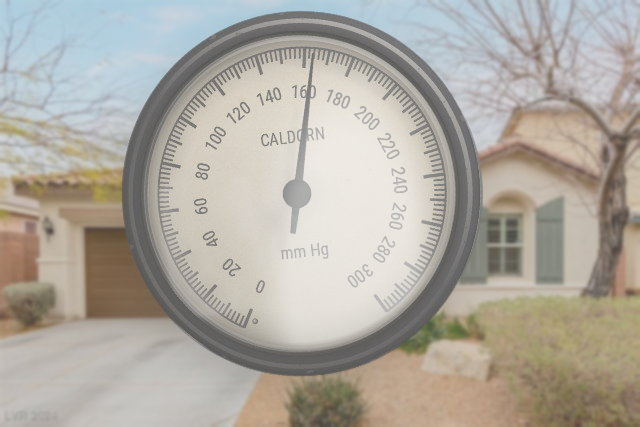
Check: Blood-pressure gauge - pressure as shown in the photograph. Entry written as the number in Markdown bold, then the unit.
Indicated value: **164** mmHg
